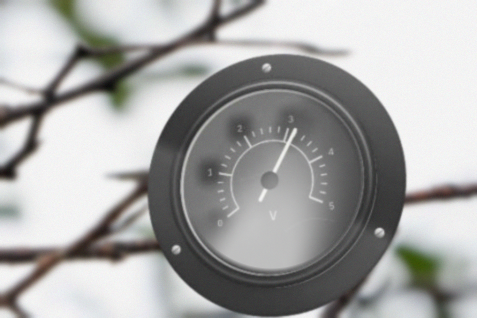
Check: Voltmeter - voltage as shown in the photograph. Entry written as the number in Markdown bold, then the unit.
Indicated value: **3.2** V
